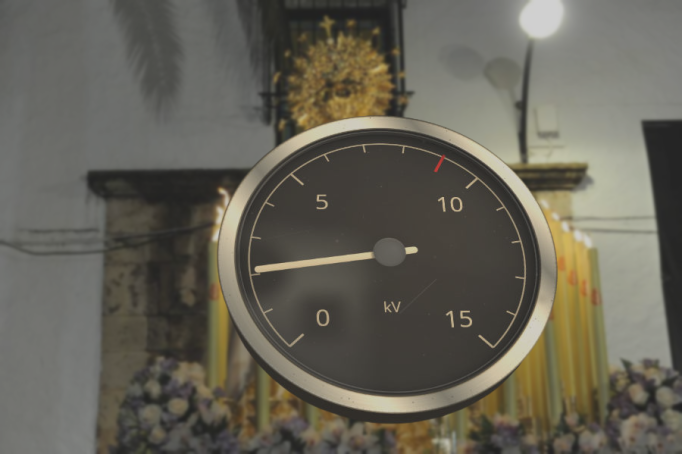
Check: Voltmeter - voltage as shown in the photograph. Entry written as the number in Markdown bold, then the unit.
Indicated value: **2** kV
